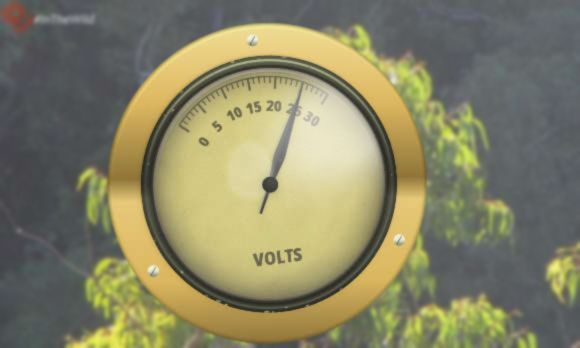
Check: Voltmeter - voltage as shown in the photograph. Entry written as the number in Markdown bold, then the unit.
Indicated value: **25** V
